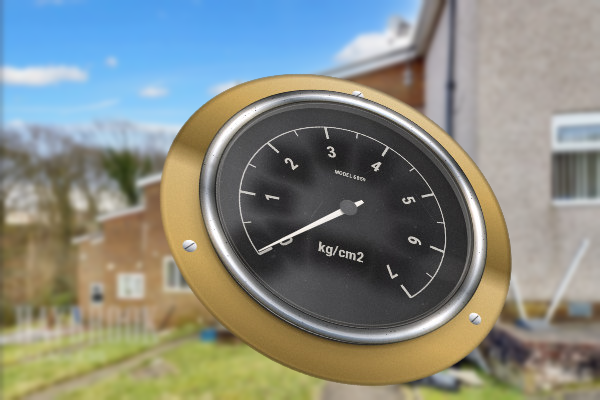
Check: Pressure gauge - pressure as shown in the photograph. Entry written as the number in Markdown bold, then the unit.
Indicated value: **0** kg/cm²
